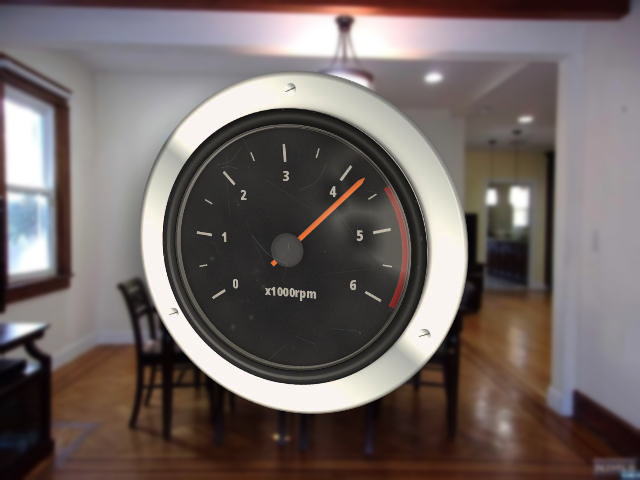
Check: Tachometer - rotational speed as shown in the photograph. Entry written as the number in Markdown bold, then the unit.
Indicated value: **4250** rpm
